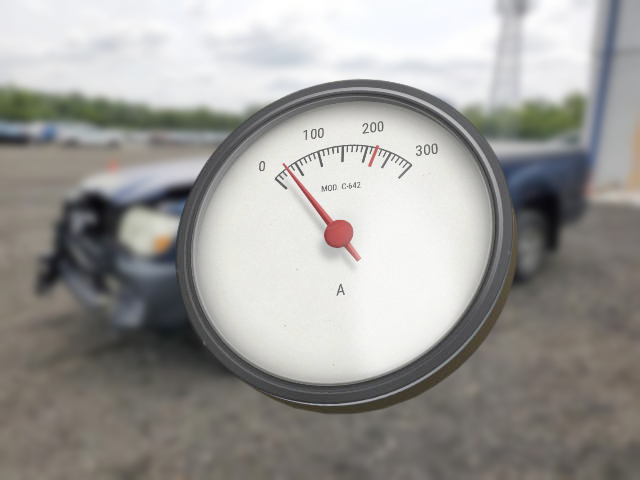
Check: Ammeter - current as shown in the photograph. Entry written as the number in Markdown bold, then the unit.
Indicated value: **30** A
